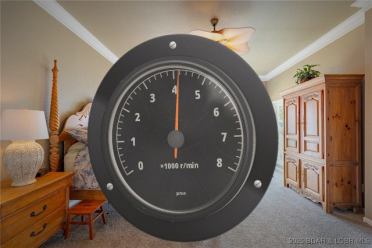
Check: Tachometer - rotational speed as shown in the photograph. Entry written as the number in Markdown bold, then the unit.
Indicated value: **4200** rpm
